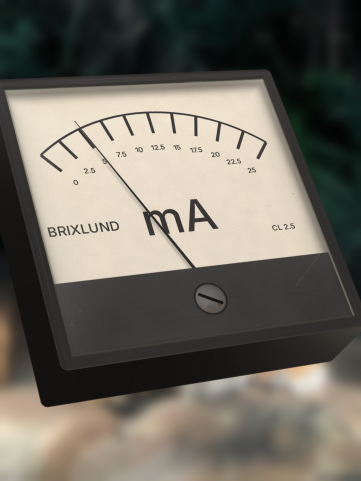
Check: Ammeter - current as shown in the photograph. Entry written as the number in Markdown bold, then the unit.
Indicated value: **5** mA
